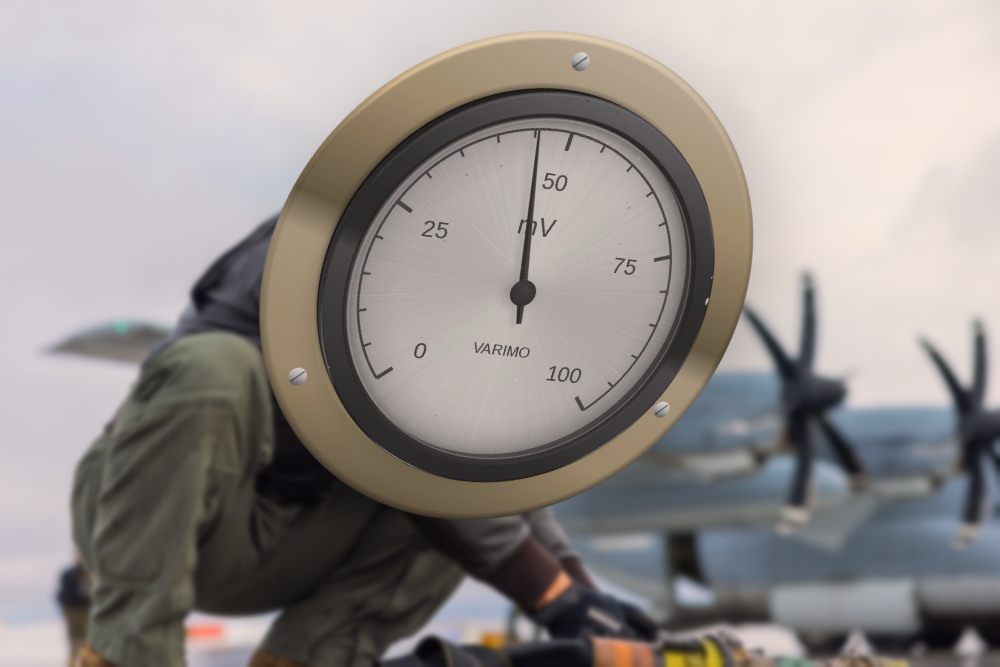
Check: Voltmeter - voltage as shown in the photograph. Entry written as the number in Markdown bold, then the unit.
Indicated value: **45** mV
